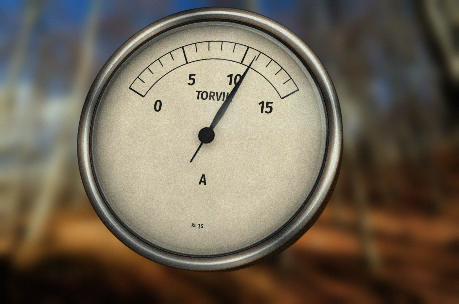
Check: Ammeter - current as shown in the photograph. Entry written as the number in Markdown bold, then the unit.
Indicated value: **11** A
